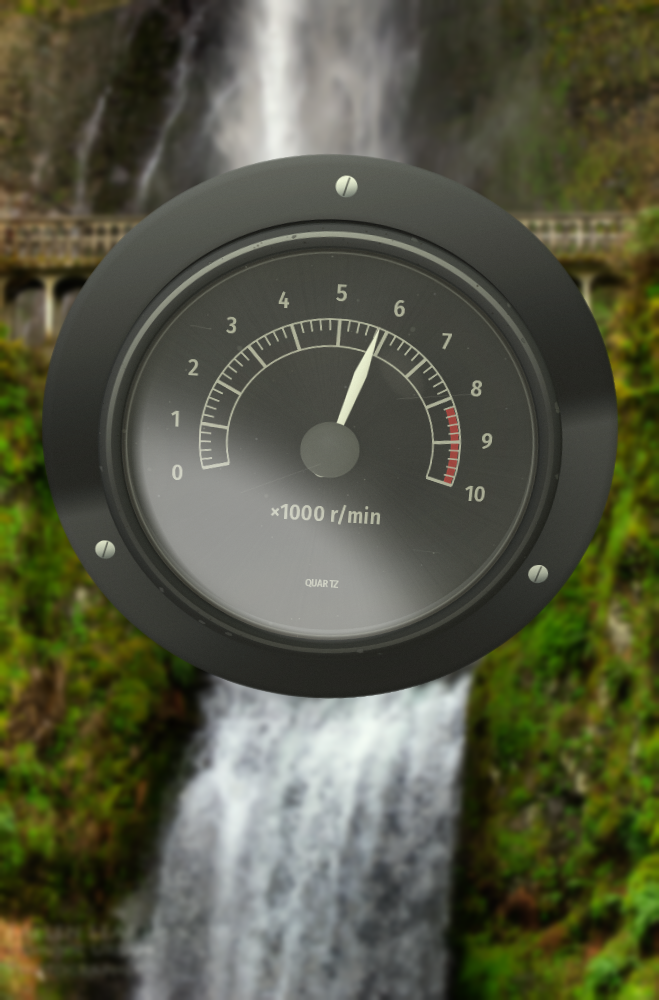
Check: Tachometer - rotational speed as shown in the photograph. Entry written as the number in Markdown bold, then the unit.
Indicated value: **5800** rpm
